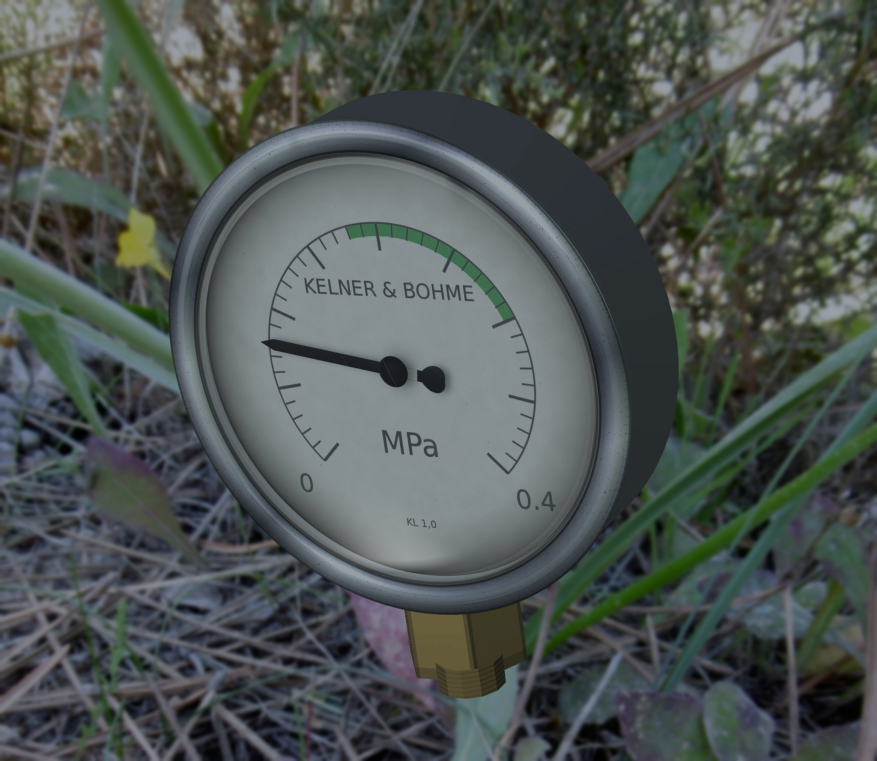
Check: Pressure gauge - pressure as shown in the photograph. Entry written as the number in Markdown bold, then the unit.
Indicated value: **0.08** MPa
